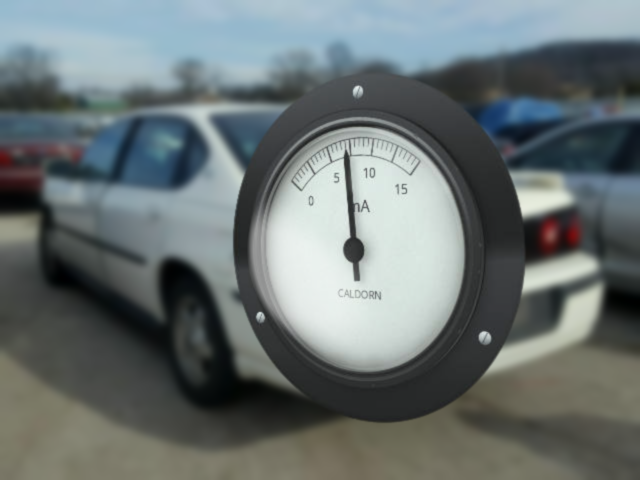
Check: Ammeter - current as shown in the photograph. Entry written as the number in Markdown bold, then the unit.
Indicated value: **7.5** mA
